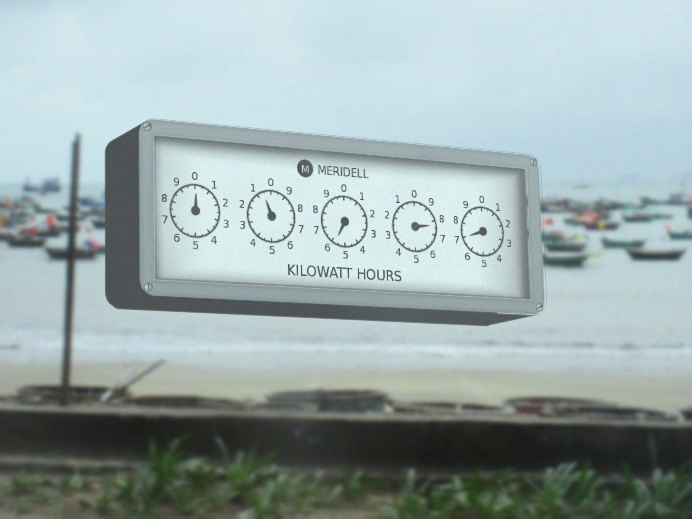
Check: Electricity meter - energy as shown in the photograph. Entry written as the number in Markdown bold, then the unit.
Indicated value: **577** kWh
